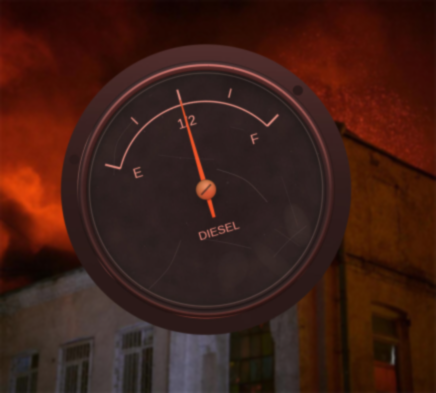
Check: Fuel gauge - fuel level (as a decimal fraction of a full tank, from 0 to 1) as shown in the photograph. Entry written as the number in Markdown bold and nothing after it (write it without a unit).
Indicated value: **0.5**
